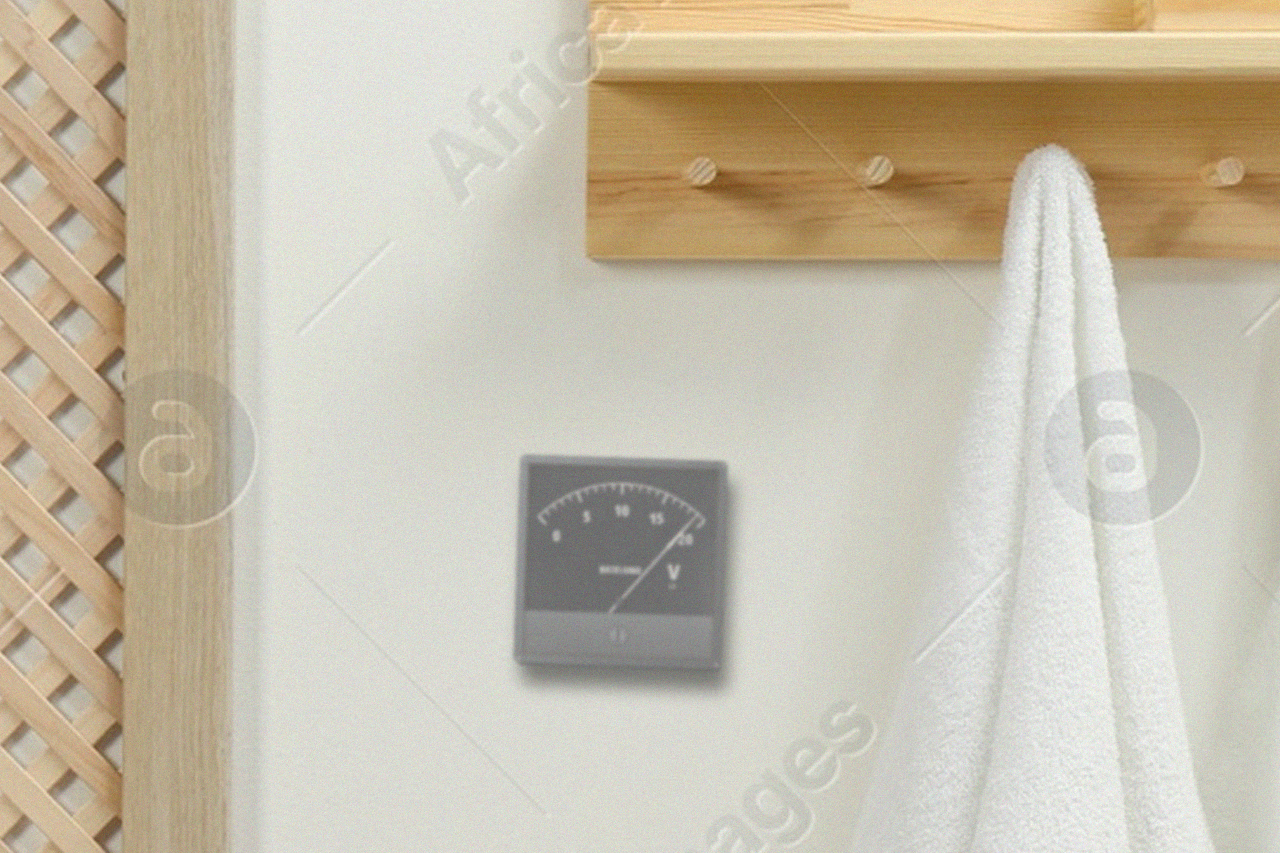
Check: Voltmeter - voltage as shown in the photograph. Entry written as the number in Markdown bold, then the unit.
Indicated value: **19** V
